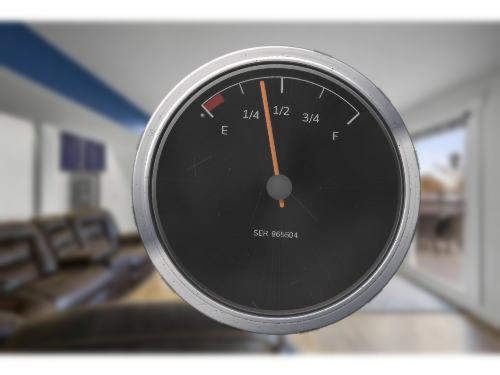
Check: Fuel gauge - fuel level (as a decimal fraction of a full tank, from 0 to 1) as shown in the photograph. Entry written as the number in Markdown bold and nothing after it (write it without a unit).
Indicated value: **0.375**
